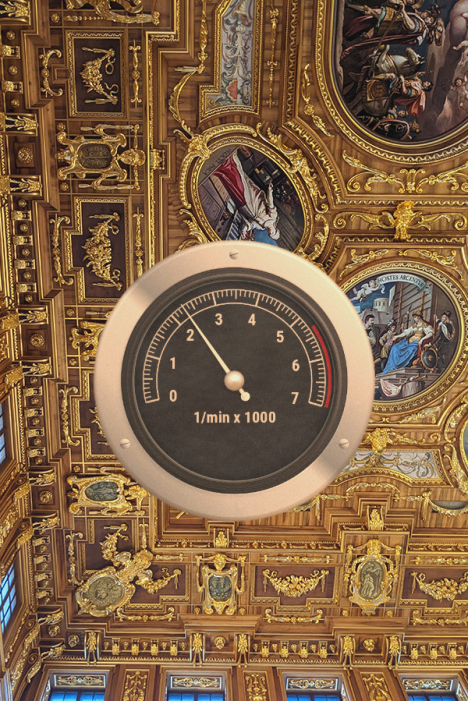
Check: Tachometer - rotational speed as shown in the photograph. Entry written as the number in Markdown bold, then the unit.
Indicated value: **2300** rpm
